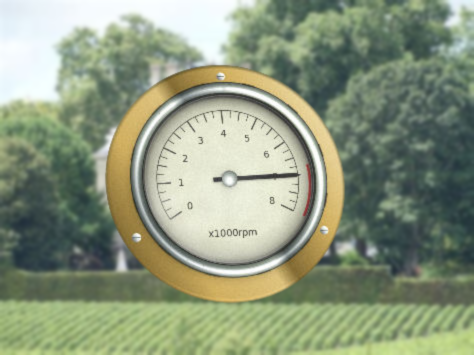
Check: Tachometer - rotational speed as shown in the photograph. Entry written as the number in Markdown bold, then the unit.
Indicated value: **7000** rpm
